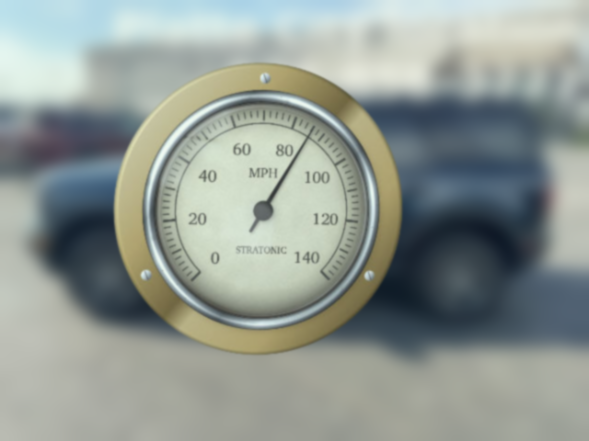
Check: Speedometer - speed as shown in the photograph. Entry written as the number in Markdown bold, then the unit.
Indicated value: **86** mph
